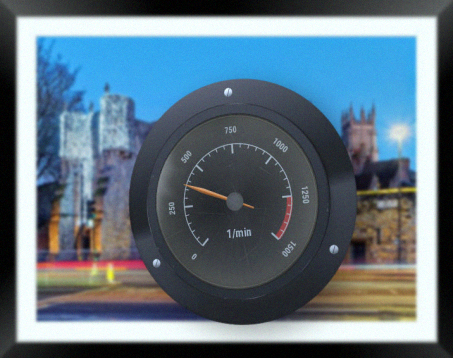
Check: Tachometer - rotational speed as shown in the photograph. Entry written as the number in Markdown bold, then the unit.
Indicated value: **375** rpm
